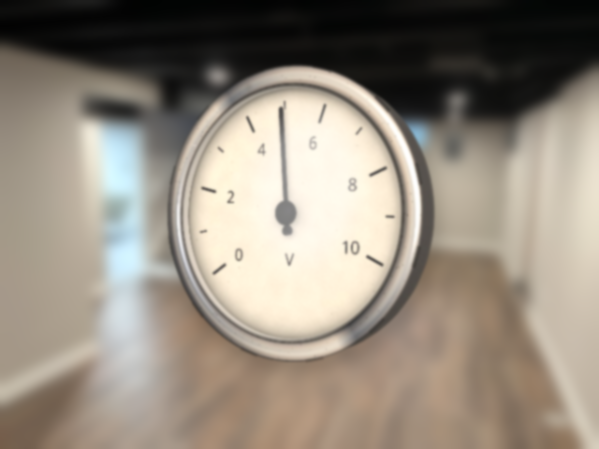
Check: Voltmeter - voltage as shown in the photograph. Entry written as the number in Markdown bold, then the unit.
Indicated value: **5** V
